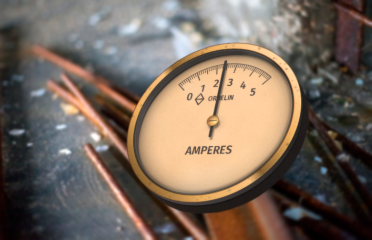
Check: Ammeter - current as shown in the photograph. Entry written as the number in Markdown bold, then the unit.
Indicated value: **2.5** A
